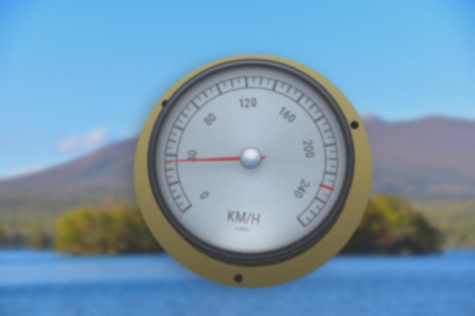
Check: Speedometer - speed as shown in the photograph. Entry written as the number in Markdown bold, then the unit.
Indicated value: **35** km/h
